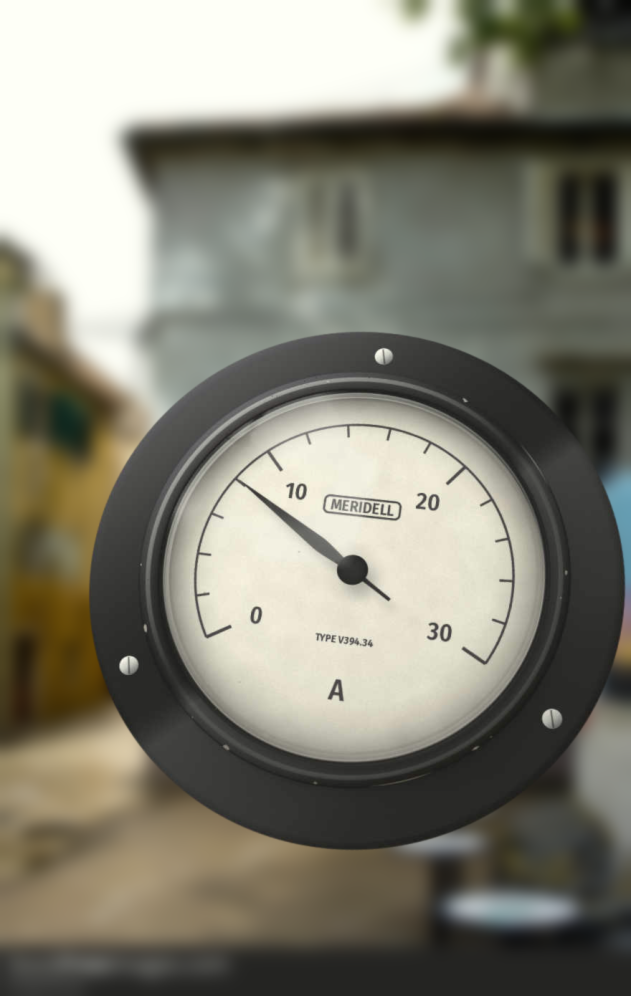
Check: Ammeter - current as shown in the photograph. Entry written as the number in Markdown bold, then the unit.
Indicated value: **8** A
